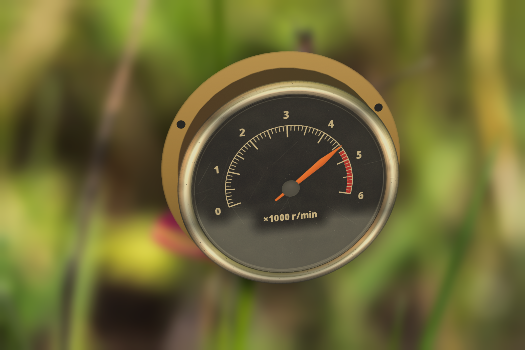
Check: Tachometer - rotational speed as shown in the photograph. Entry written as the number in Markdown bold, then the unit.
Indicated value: **4500** rpm
